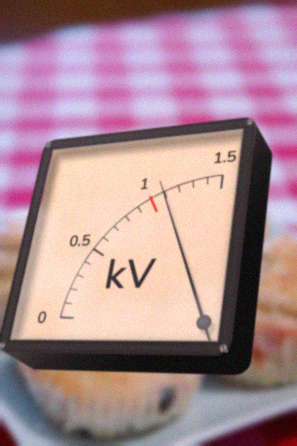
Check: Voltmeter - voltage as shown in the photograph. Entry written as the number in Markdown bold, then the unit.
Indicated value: **1.1** kV
